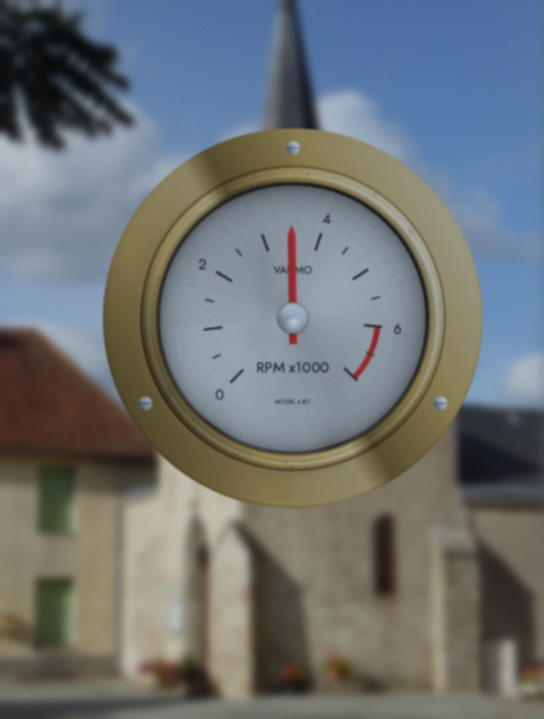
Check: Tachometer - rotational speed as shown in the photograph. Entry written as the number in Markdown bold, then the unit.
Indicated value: **3500** rpm
